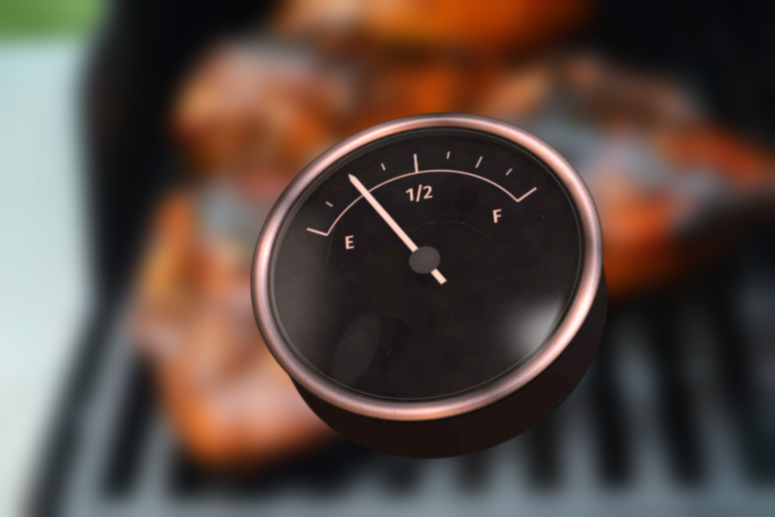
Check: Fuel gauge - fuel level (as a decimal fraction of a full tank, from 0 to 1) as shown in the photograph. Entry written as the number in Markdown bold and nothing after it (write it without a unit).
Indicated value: **0.25**
